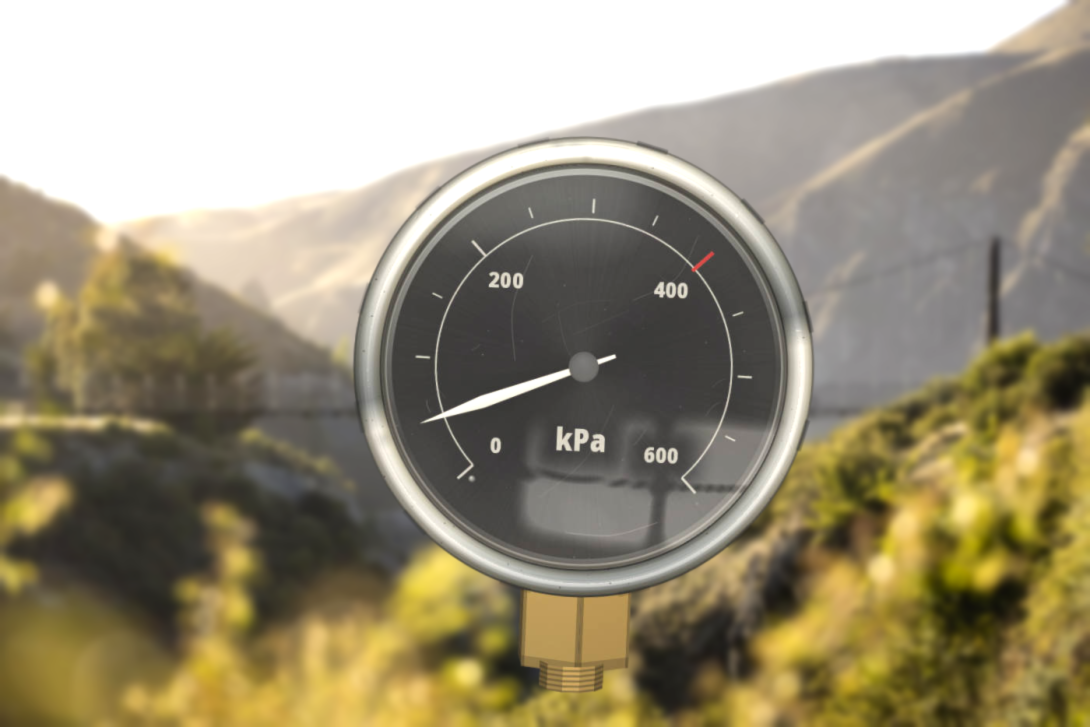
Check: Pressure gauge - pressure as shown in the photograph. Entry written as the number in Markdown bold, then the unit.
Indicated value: **50** kPa
